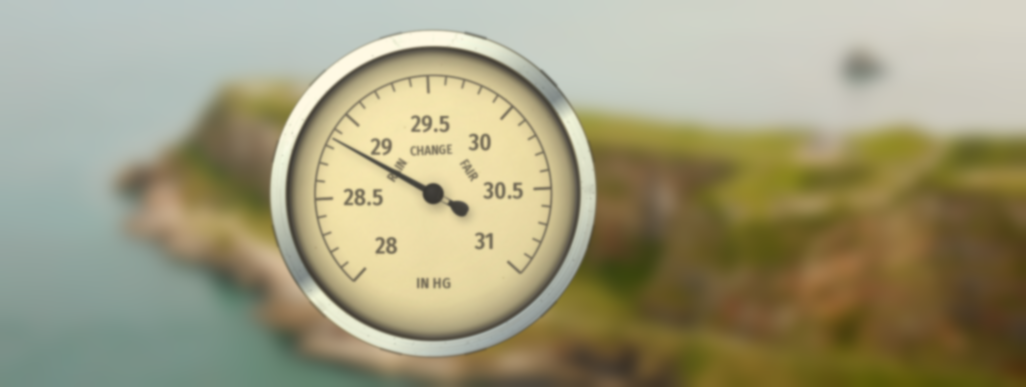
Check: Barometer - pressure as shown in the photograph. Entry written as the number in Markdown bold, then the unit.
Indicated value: **28.85** inHg
